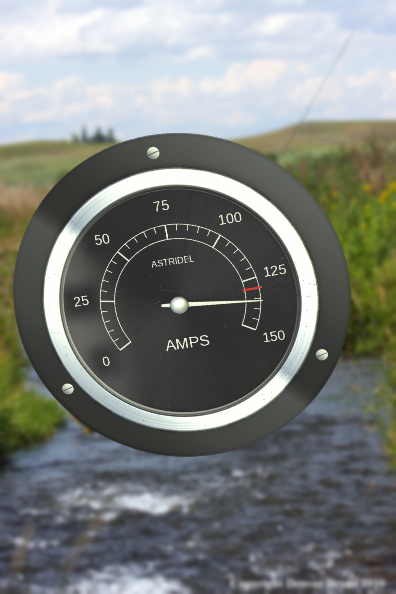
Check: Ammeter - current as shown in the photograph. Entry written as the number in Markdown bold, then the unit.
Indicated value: **135** A
